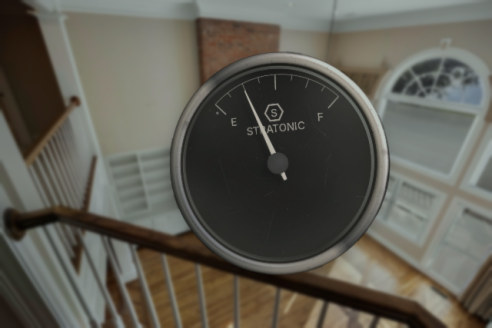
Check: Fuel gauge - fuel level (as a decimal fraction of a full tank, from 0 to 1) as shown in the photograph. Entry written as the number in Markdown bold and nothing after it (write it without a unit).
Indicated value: **0.25**
